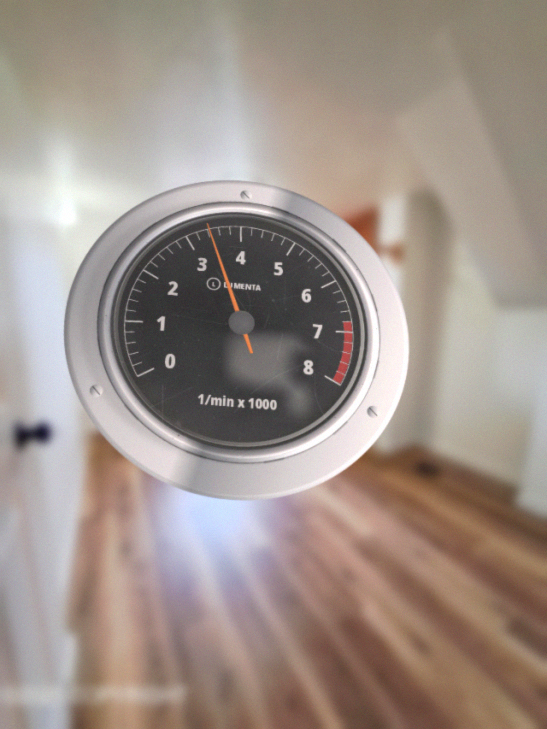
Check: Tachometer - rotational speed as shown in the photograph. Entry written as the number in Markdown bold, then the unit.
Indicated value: **3400** rpm
